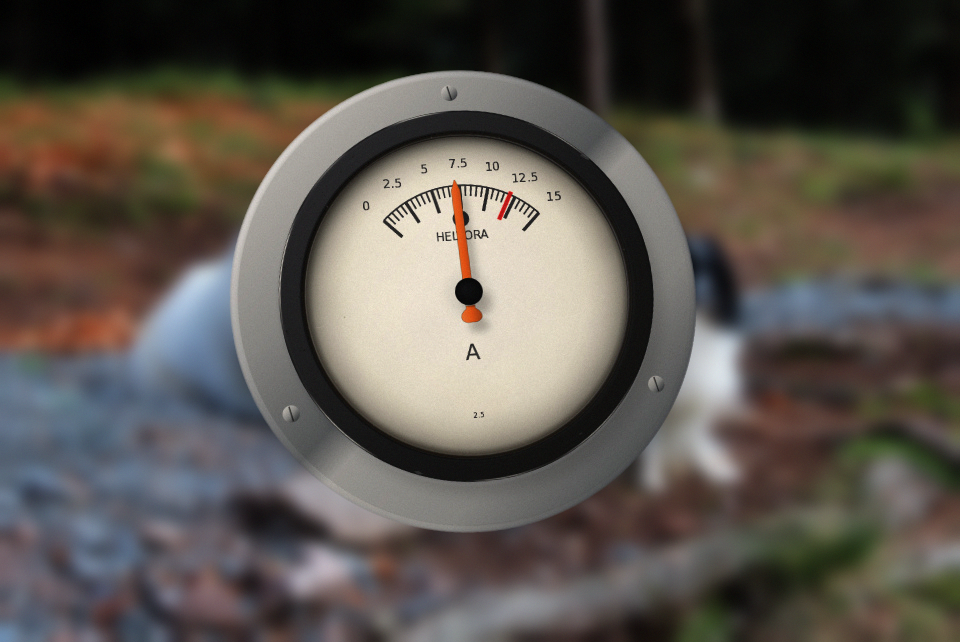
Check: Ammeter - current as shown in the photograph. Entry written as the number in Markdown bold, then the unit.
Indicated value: **7** A
